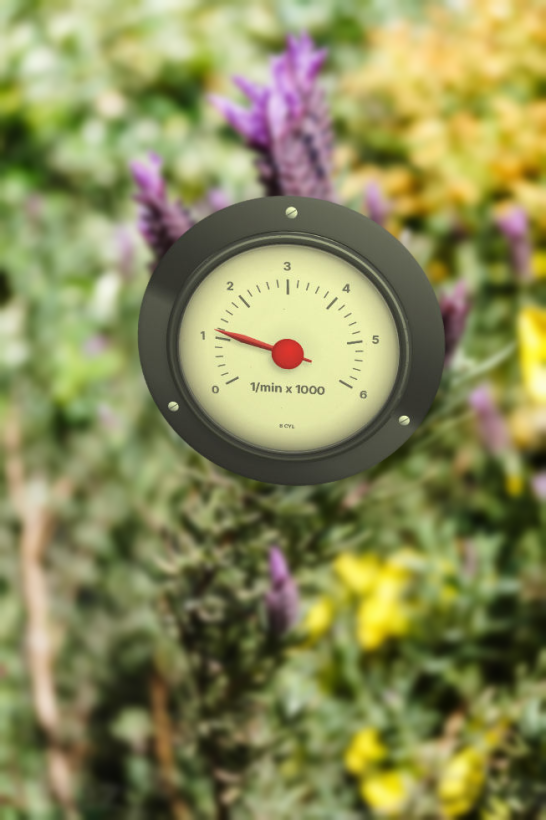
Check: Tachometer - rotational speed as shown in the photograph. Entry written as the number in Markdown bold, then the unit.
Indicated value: **1200** rpm
